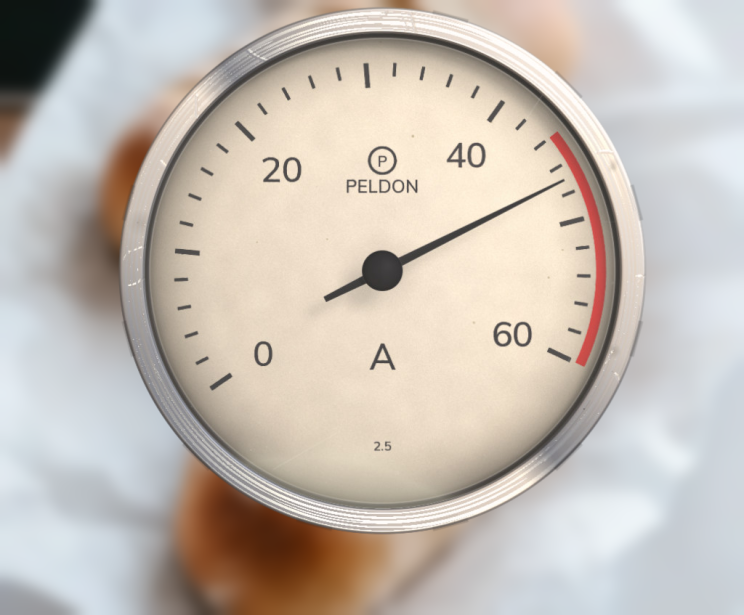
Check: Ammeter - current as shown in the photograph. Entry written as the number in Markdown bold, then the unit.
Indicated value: **47** A
